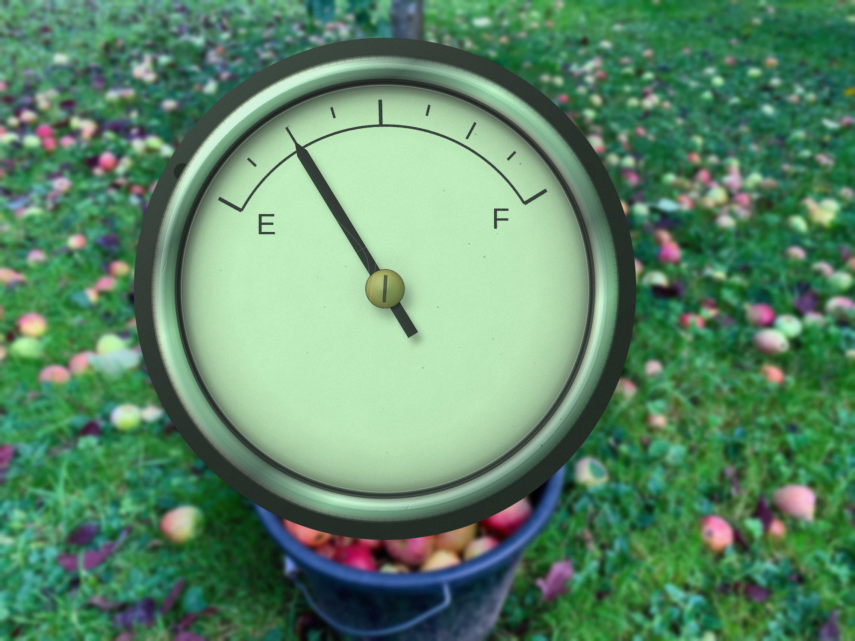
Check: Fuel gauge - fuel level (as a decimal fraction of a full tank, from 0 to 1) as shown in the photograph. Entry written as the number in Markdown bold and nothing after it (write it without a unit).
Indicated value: **0.25**
